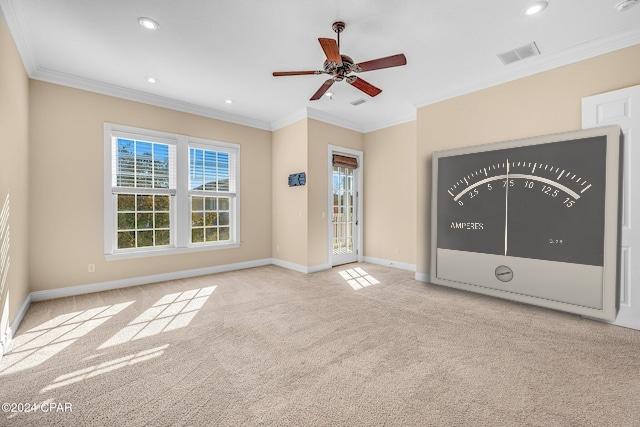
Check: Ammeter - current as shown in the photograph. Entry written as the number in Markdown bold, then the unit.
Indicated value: **7.5** A
